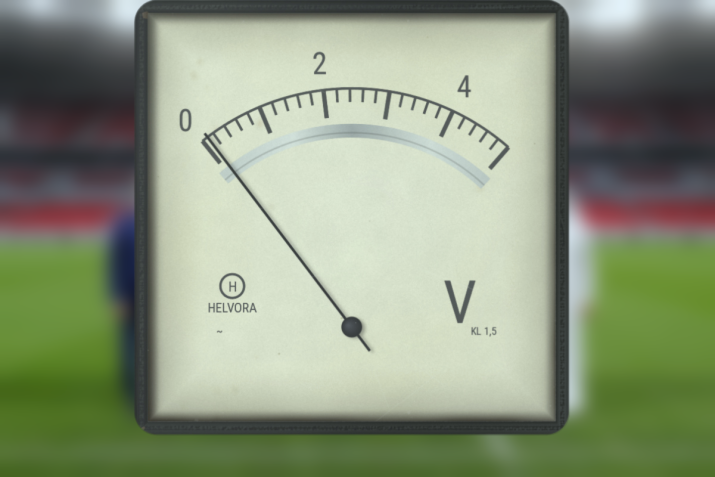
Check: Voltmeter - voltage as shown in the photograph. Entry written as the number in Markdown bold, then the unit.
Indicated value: **0.1** V
